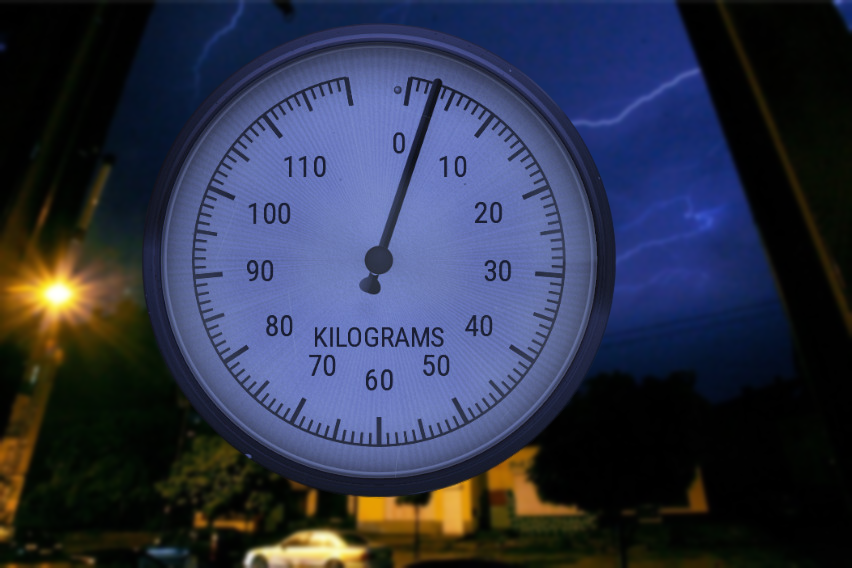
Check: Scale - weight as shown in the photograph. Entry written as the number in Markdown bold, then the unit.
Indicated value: **3** kg
